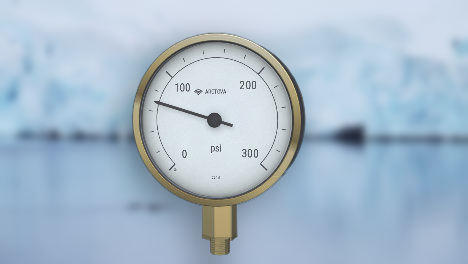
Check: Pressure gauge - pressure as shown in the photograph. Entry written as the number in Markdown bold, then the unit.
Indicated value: **70** psi
